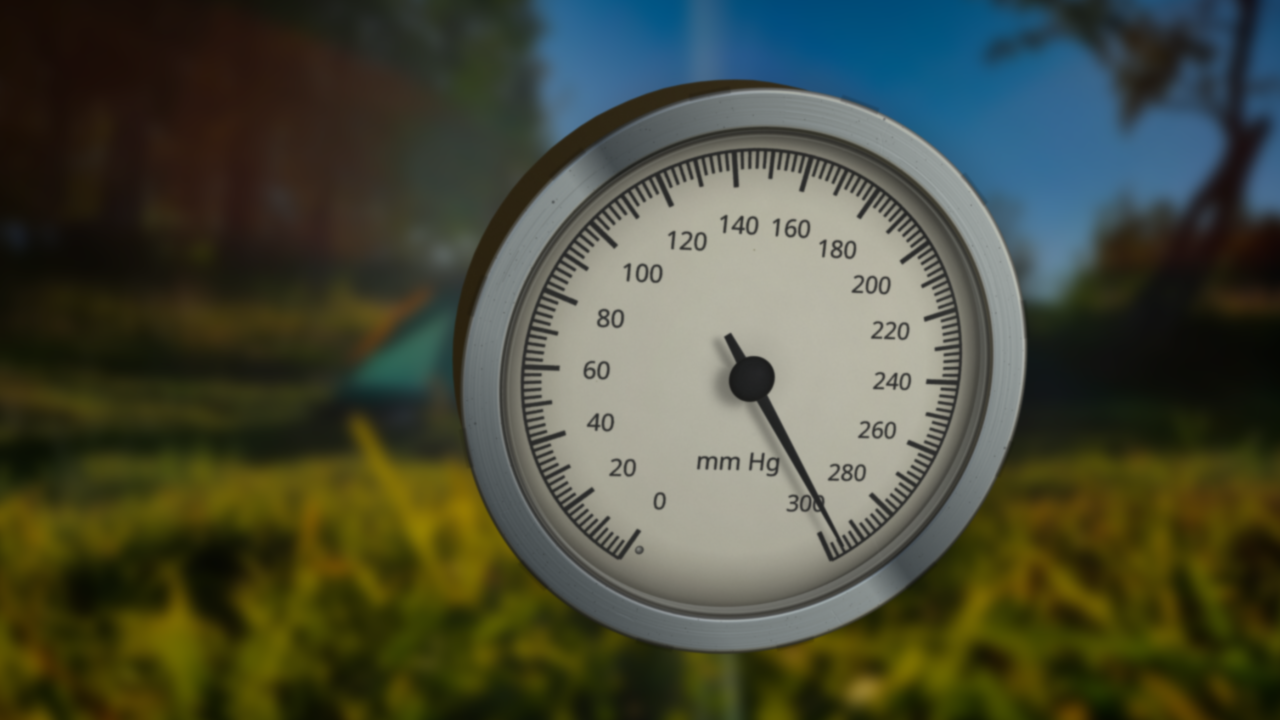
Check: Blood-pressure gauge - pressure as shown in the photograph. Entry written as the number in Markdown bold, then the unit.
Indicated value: **296** mmHg
